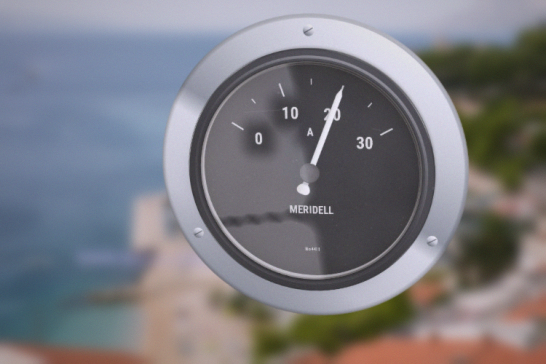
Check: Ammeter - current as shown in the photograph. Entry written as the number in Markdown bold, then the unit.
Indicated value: **20** A
